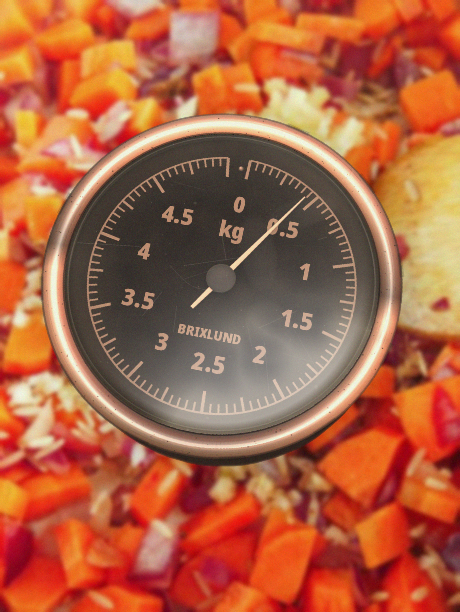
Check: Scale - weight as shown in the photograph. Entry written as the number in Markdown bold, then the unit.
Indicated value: **0.45** kg
